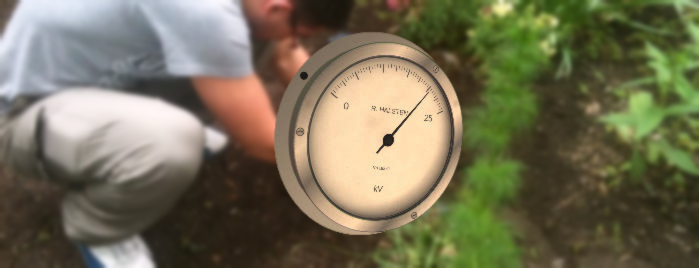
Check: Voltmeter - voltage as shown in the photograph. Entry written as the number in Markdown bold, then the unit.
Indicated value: **20** kV
